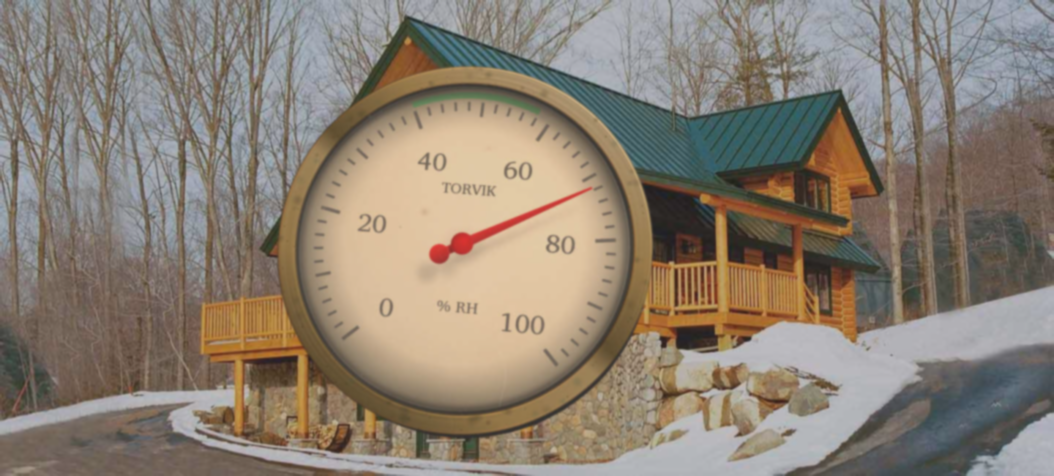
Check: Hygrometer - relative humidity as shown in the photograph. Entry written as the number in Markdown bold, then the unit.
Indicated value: **72** %
